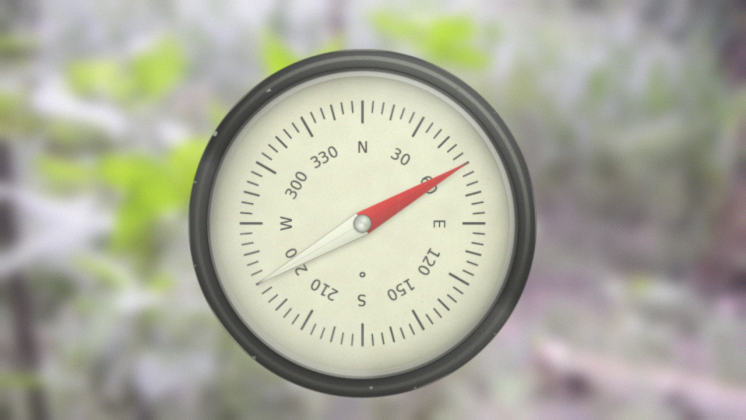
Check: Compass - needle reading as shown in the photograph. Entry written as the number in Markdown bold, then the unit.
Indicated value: **60** °
